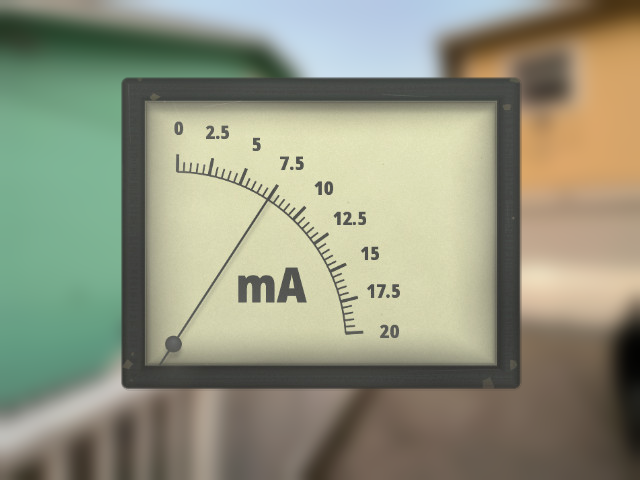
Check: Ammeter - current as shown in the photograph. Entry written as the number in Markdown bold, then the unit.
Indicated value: **7.5** mA
